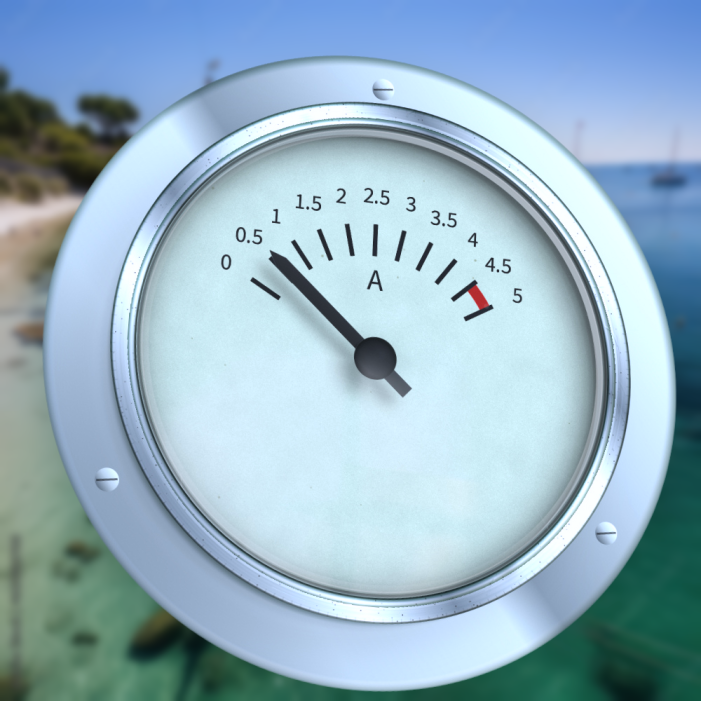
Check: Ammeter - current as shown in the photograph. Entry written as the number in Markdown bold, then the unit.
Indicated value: **0.5** A
